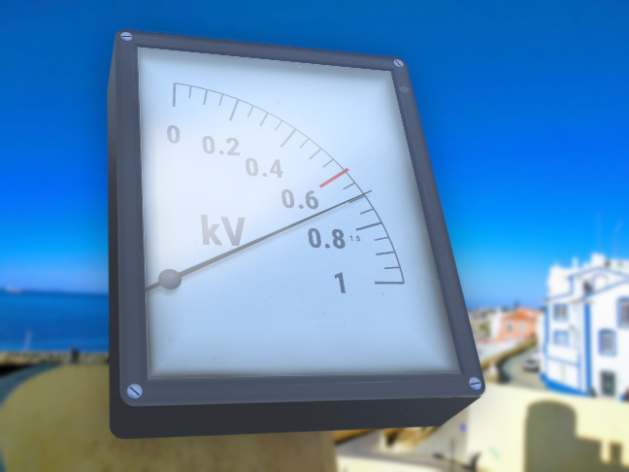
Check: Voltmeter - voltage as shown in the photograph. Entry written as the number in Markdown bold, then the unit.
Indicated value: **0.7** kV
